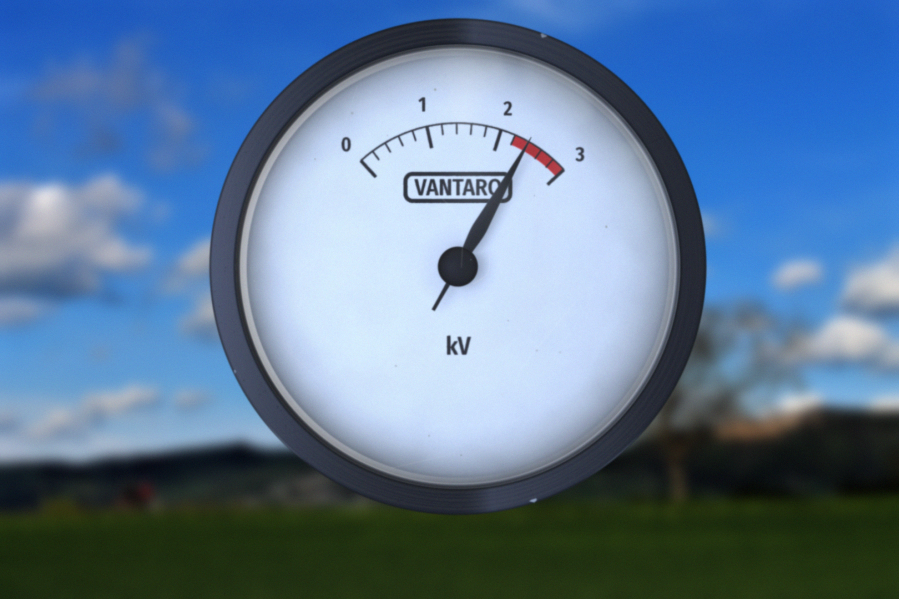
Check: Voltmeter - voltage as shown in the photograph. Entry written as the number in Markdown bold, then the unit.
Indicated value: **2.4** kV
